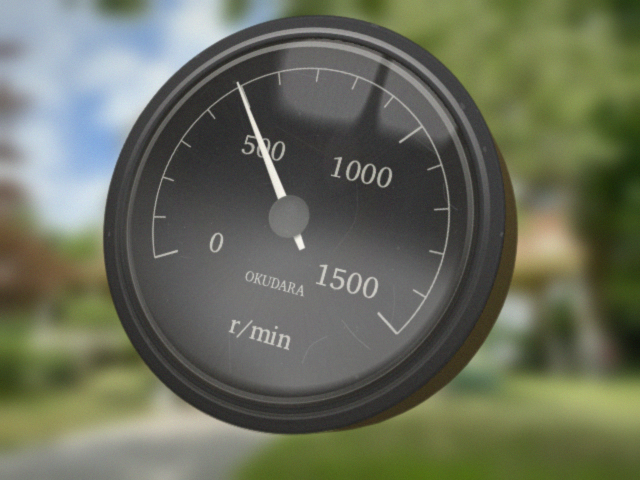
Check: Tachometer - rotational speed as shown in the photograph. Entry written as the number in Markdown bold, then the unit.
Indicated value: **500** rpm
